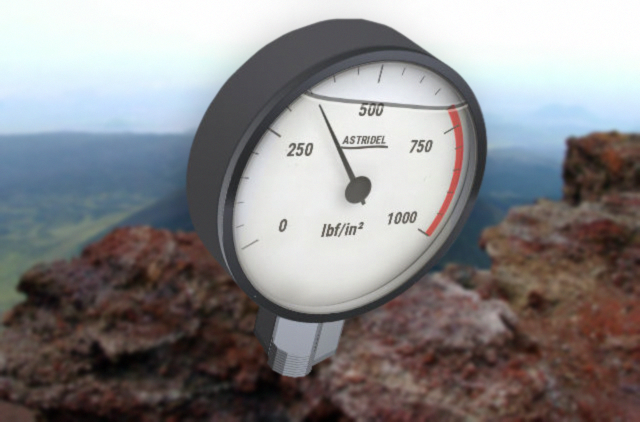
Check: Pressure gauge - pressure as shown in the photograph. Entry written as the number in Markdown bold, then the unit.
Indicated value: **350** psi
